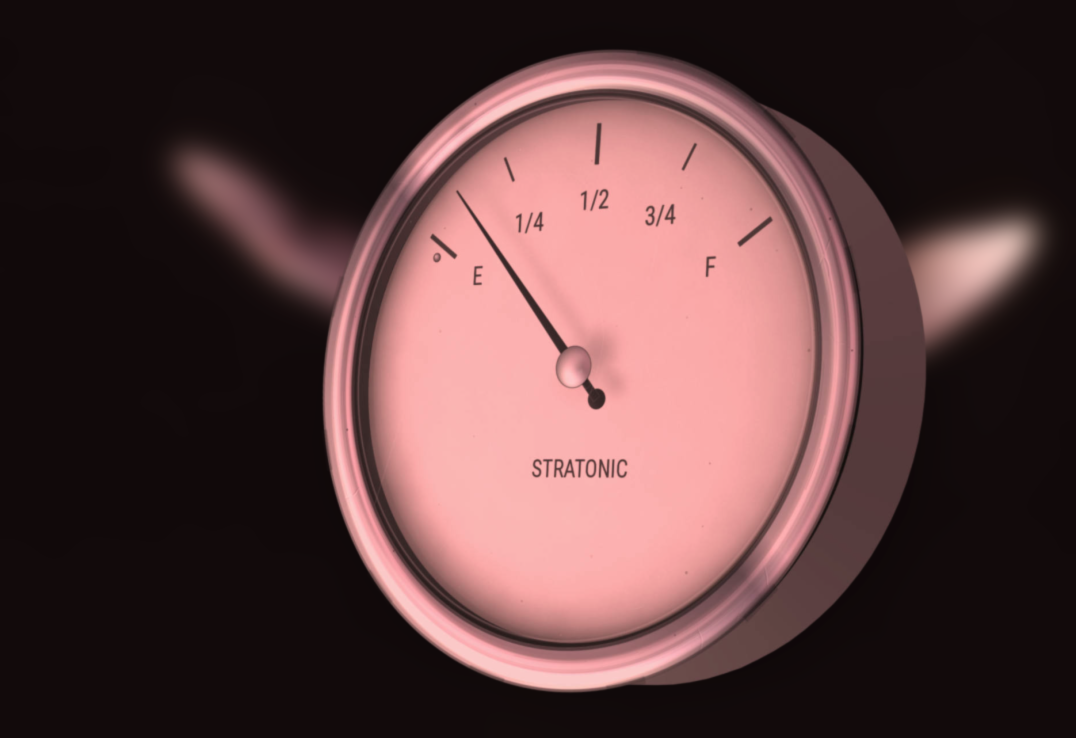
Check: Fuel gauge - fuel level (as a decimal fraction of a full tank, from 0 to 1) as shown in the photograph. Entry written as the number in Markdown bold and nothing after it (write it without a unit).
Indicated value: **0.125**
